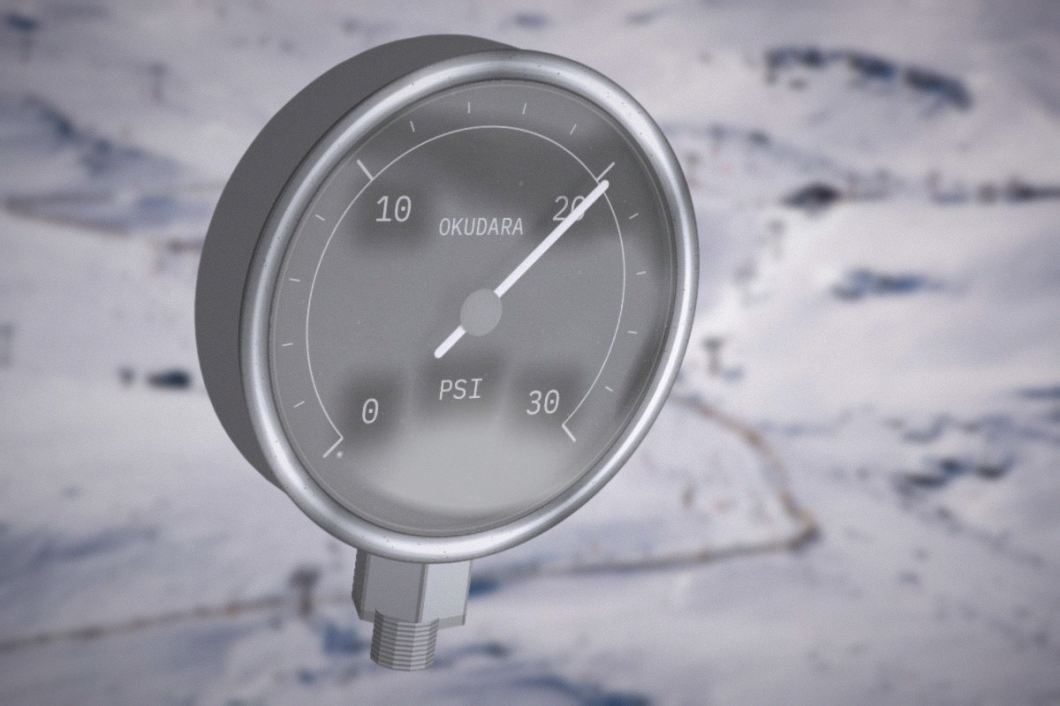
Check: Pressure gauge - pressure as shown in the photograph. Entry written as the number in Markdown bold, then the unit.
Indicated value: **20** psi
